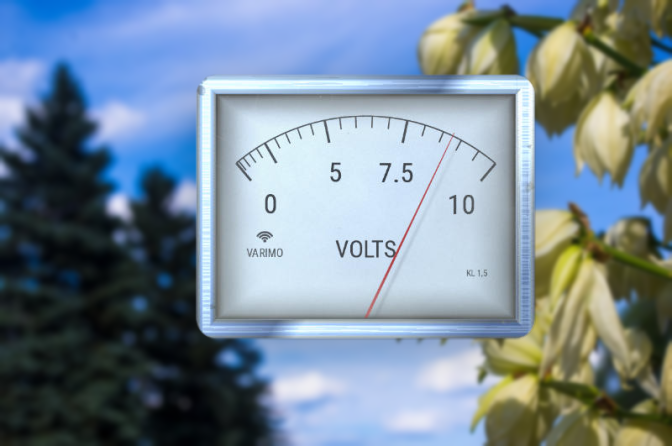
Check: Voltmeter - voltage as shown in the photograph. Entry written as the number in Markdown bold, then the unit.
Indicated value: **8.75** V
